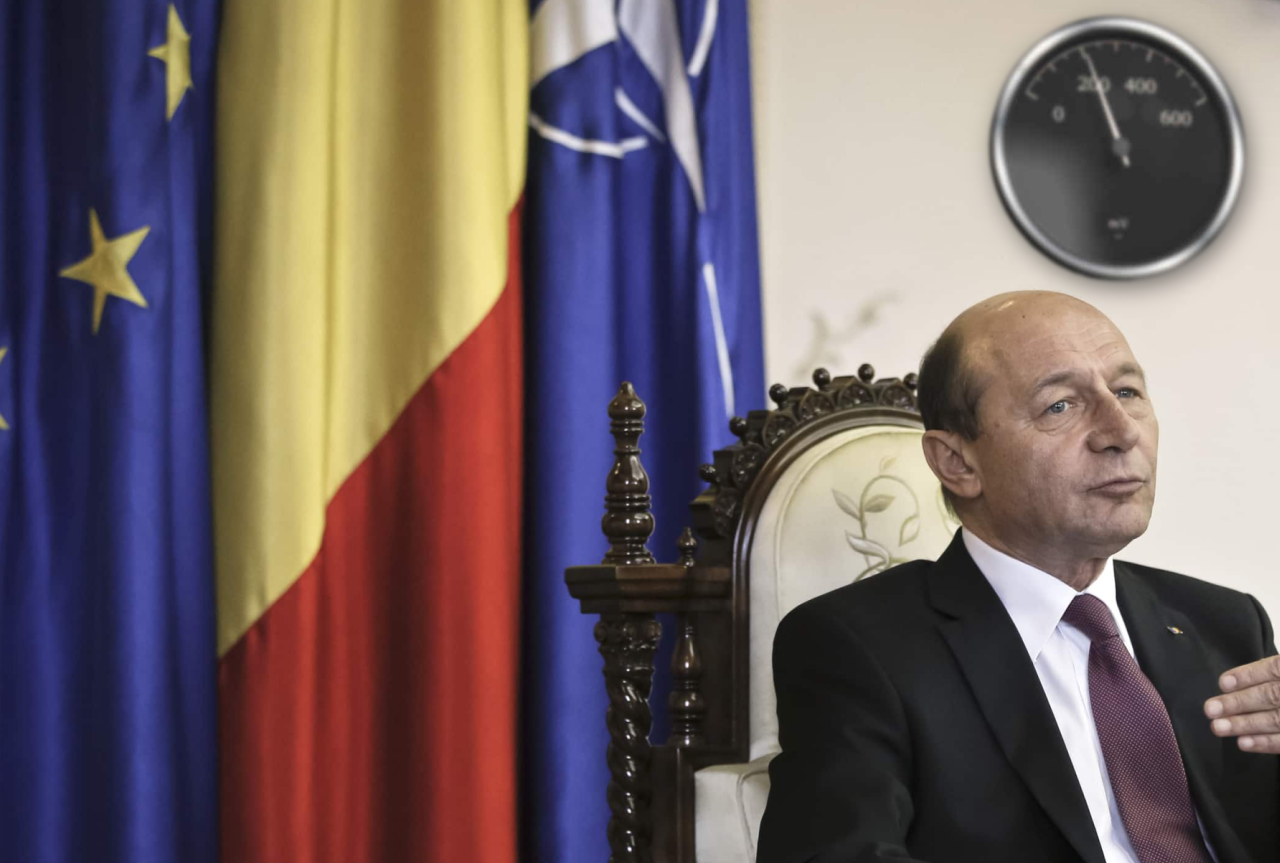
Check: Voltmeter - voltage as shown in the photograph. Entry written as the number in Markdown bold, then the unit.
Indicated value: **200** mV
